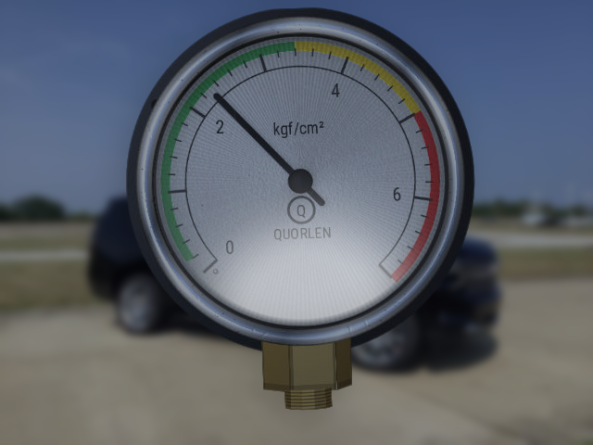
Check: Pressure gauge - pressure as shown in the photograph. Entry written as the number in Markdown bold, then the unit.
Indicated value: **2.3** kg/cm²
